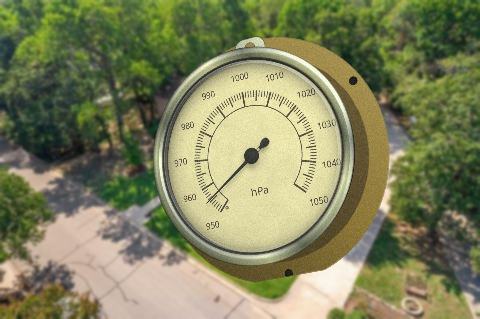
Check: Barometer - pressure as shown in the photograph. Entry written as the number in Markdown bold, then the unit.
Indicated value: **955** hPa
